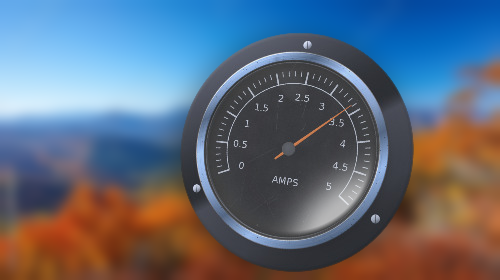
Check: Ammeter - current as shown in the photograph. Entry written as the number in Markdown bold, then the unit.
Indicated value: **3.4** A
